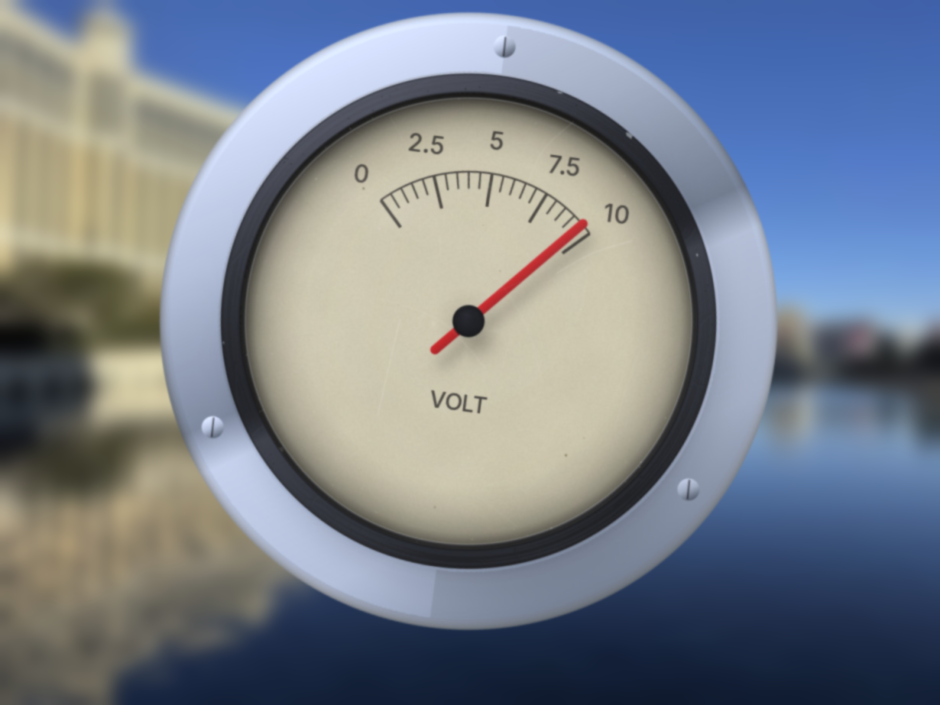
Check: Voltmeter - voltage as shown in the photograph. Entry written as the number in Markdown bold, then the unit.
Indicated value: **9.5** V
